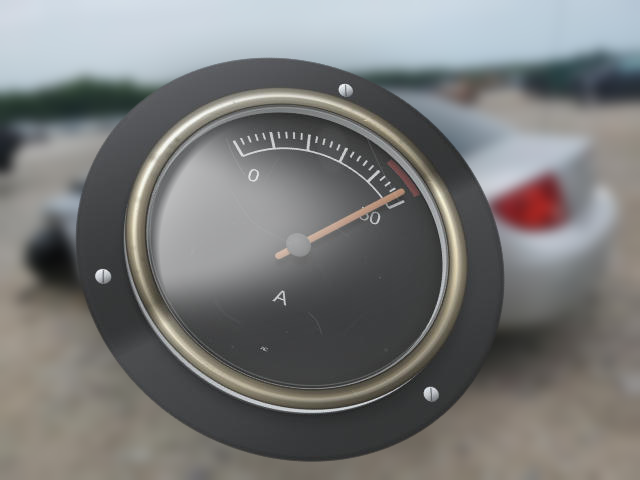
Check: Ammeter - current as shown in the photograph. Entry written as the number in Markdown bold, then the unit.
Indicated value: **48** A
